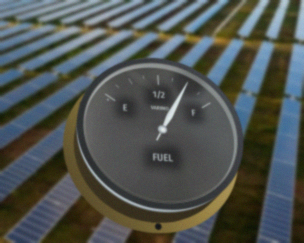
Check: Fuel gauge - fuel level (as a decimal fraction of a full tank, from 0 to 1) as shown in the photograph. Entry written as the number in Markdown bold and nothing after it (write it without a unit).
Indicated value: **0.75**
